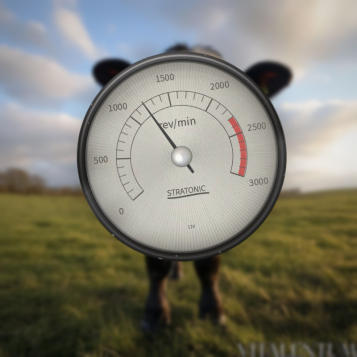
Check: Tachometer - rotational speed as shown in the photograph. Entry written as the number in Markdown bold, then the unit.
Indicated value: **1200** rpm
